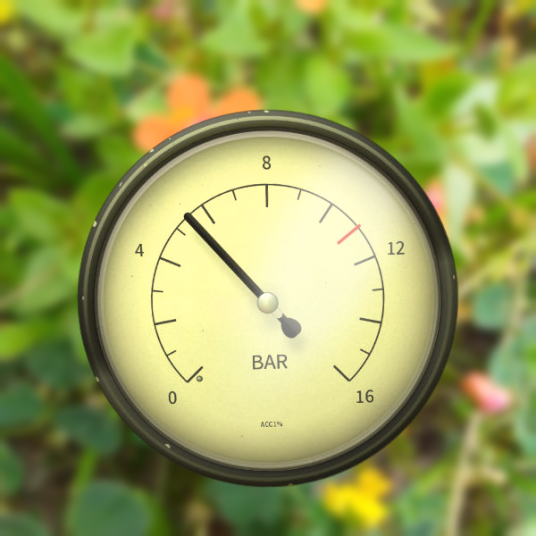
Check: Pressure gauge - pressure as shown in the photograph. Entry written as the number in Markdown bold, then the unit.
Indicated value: **5.5** bar
